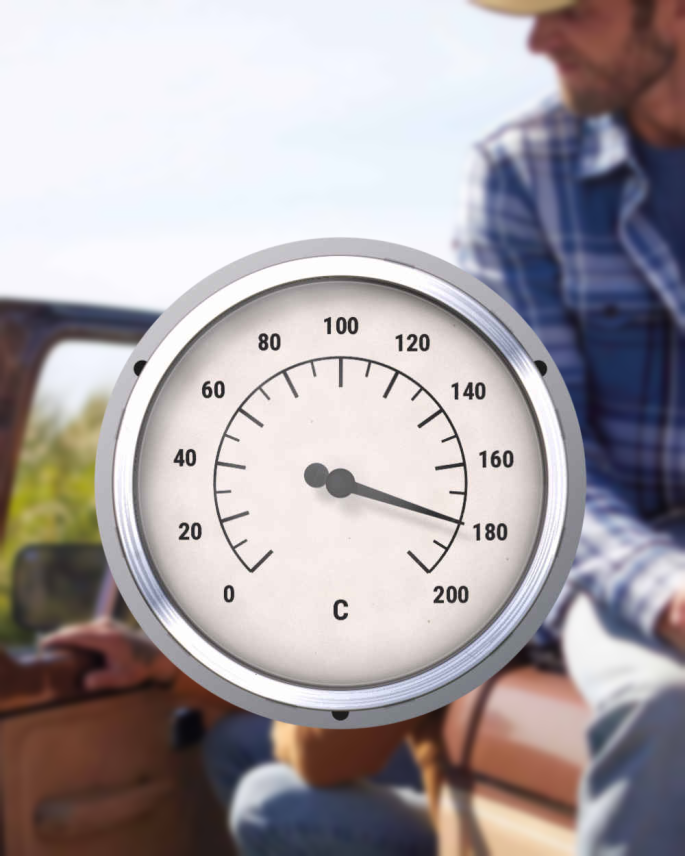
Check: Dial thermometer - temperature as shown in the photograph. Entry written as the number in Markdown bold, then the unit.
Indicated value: **180** °C
